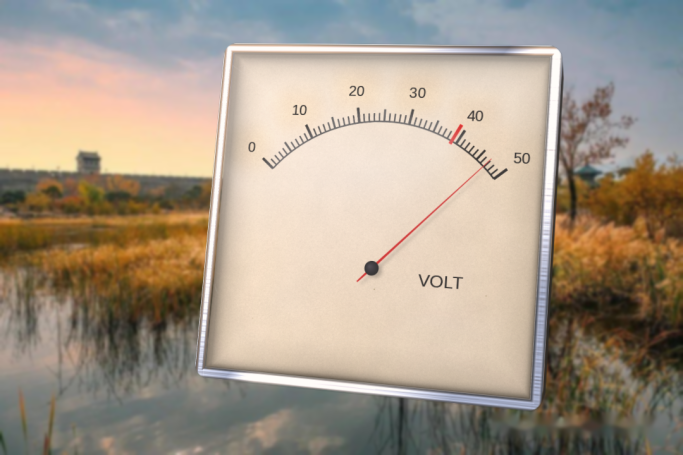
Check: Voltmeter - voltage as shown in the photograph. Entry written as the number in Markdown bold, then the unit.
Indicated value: **47** V
